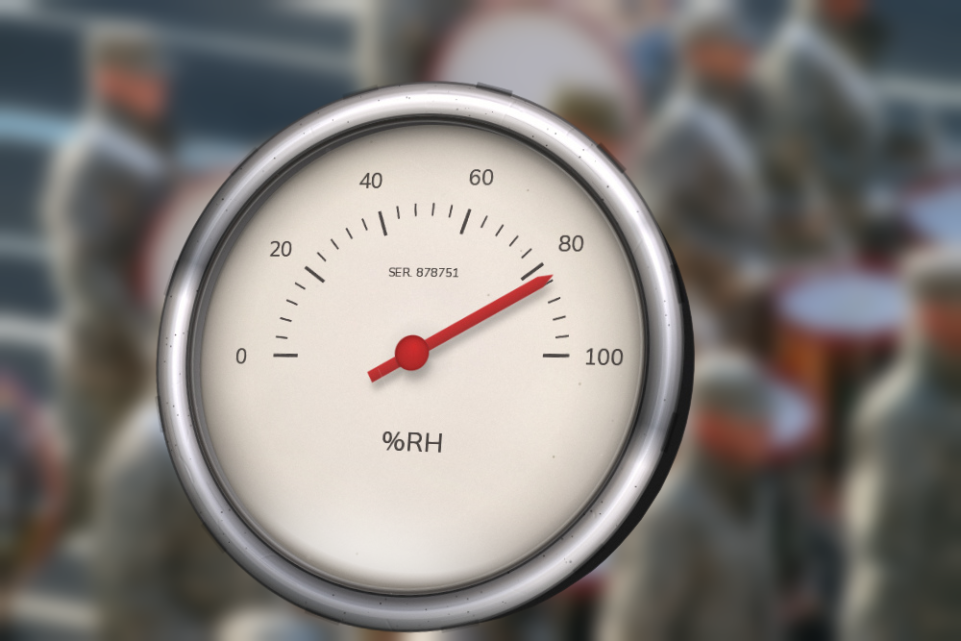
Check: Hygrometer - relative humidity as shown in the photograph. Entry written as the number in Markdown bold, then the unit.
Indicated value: **84** %
